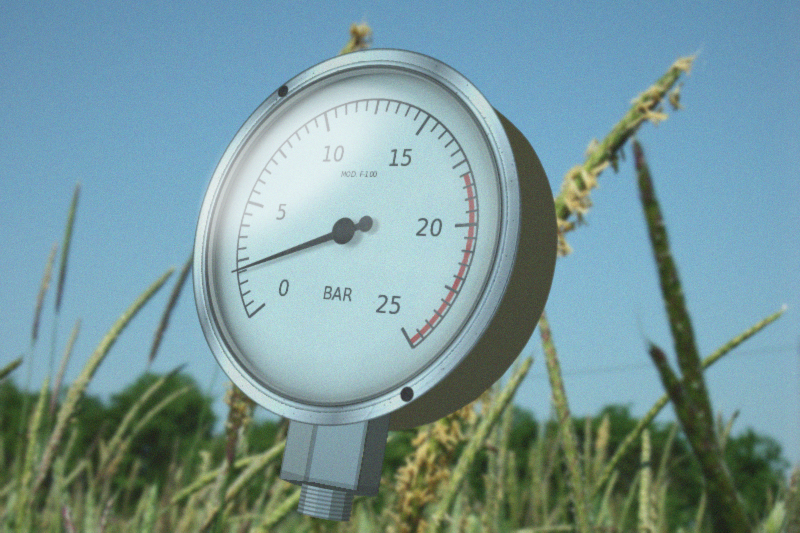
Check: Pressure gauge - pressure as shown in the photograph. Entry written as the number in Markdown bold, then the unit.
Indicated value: **2** bar
